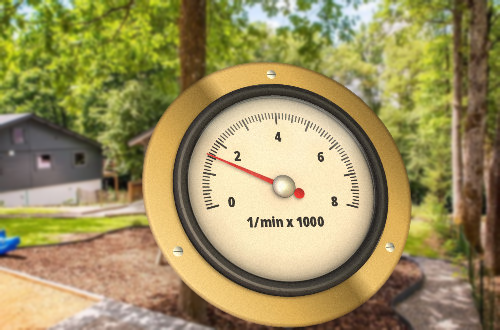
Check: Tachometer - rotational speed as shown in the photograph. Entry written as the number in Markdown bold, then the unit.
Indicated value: **1500** rpm
